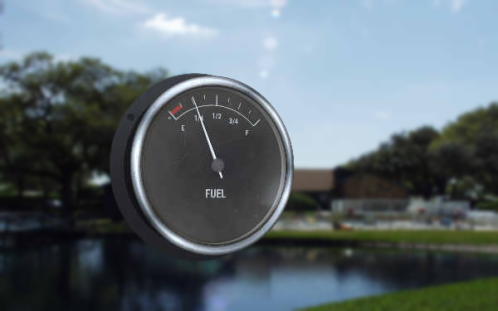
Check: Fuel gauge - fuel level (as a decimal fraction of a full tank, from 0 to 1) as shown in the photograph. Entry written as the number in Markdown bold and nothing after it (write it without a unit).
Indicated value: **0.25**
